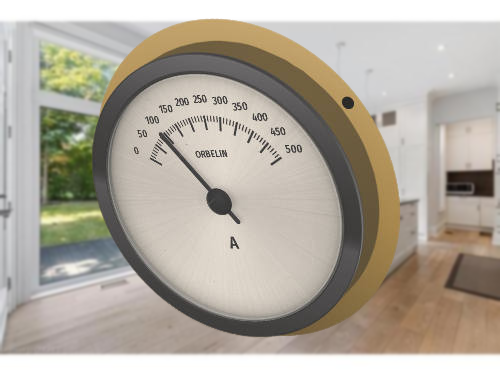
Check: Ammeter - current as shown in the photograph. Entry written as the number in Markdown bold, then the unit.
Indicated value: **100** A
